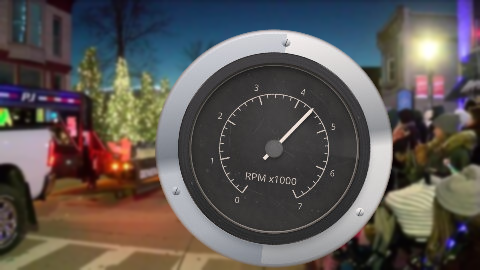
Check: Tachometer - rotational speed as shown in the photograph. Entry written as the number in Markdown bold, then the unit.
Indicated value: **4400** rpm
